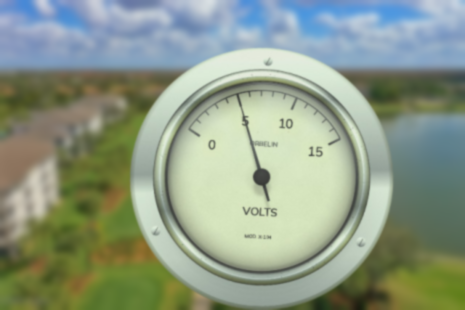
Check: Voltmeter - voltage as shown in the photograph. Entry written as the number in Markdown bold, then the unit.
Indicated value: **5** V
